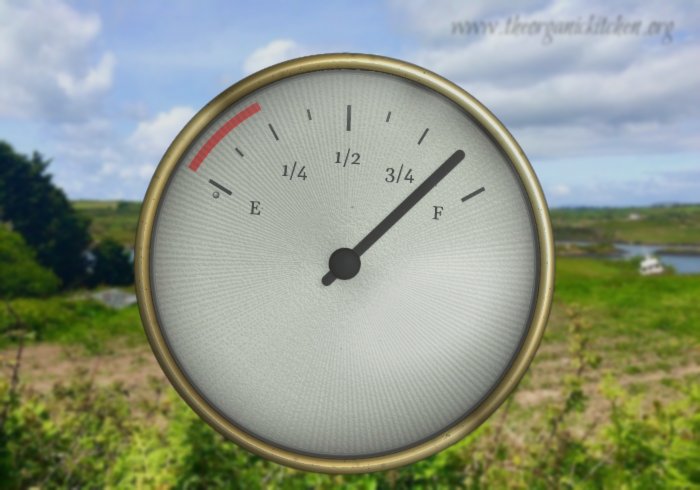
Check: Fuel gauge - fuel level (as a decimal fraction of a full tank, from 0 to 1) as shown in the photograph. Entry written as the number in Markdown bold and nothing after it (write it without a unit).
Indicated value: **0.875**
